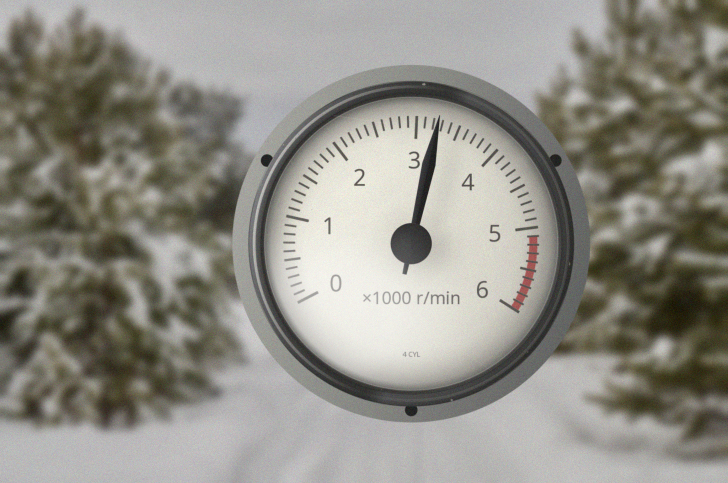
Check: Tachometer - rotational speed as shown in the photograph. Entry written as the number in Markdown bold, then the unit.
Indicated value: **3250** rpm
